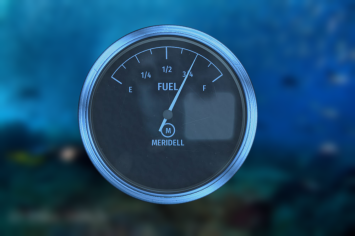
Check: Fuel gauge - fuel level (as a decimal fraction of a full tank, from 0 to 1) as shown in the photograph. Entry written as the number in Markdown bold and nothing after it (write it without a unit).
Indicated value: **0.75**
